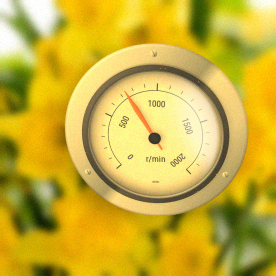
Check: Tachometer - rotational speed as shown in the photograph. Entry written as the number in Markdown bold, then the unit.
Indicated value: **750** rpm
